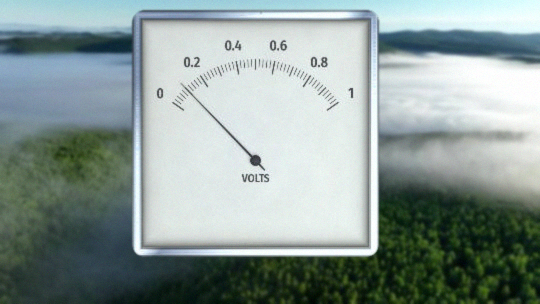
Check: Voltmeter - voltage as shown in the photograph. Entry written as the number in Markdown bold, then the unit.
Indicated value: **0.1** V
